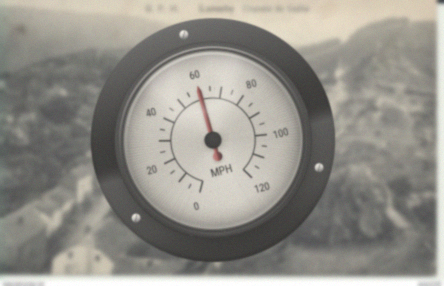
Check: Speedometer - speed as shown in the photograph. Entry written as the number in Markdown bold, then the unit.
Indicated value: **60** mph
